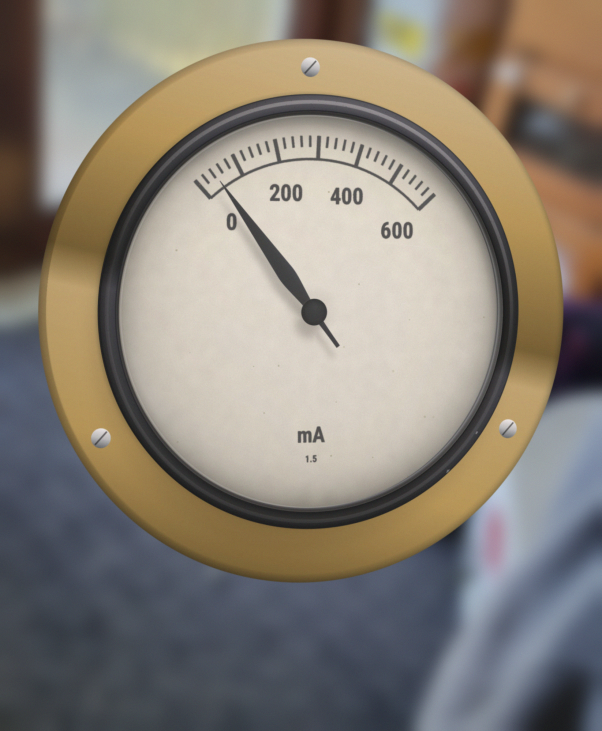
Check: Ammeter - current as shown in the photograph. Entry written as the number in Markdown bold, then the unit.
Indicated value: **40** mA
